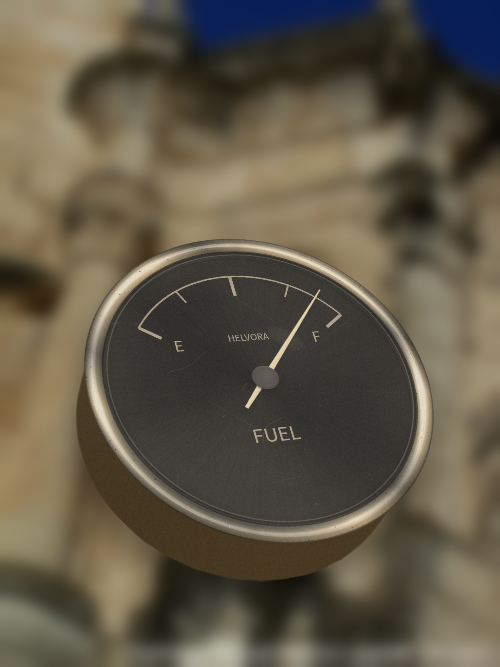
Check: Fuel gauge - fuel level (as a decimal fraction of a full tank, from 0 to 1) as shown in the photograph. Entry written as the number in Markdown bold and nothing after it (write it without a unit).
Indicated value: **0.875**
